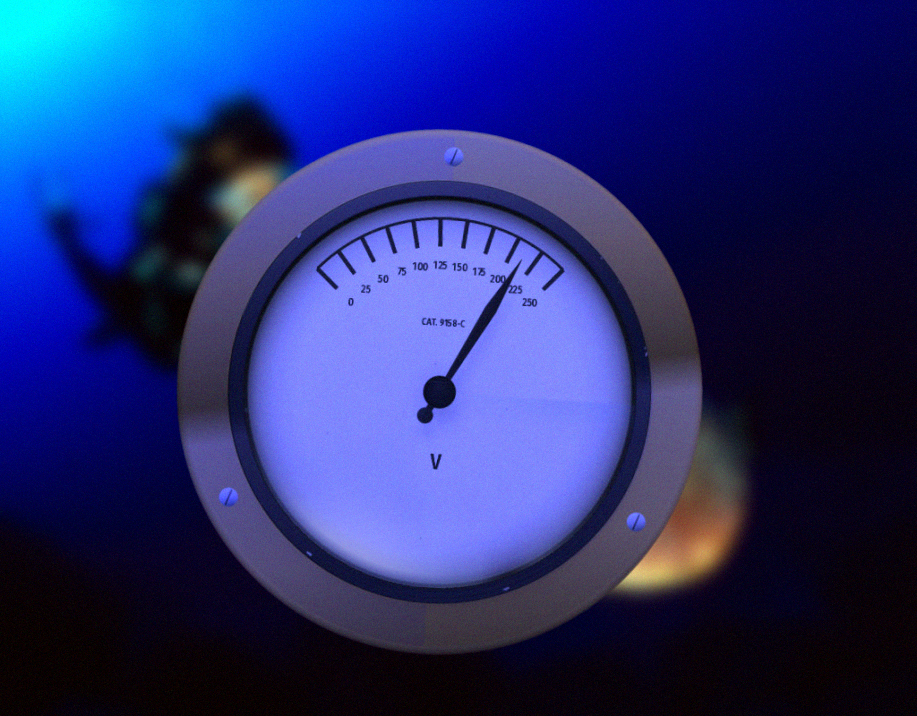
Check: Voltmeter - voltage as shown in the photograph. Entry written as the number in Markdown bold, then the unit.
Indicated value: **212.5** V
